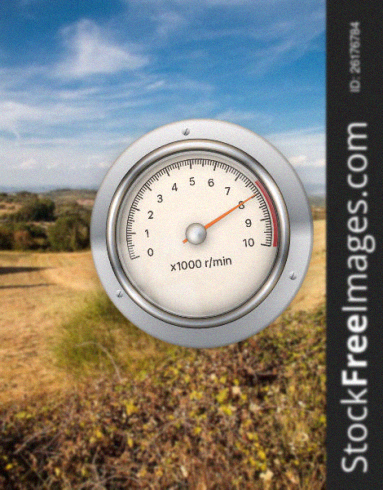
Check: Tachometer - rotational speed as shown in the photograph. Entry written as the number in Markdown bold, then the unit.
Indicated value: **8000** rpm
